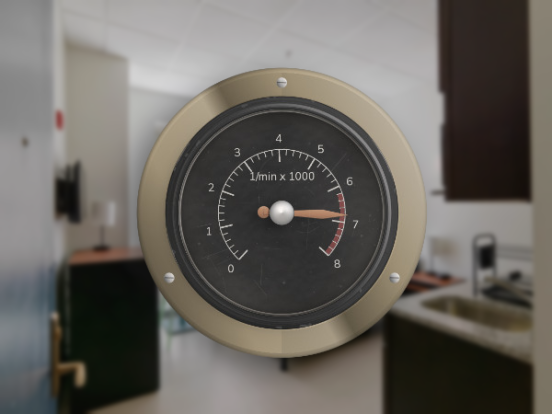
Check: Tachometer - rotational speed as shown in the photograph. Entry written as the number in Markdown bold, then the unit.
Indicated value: **6800** rpm
